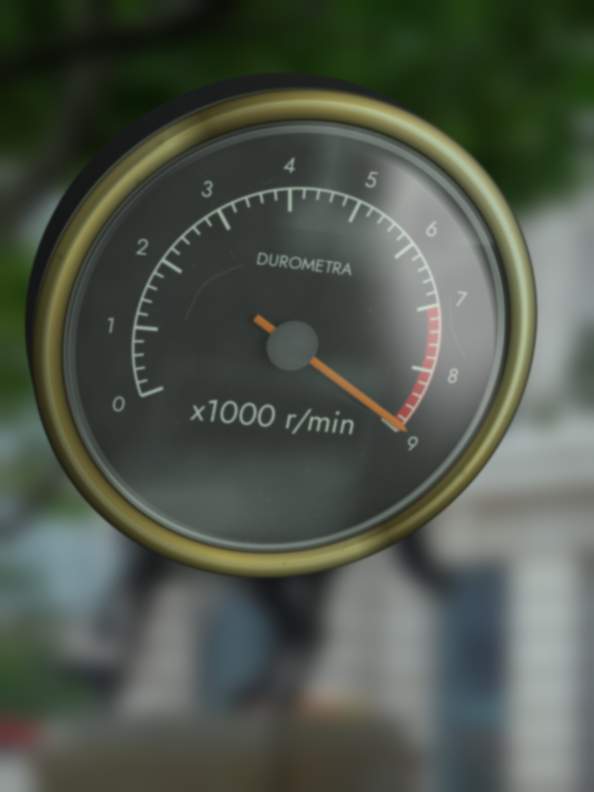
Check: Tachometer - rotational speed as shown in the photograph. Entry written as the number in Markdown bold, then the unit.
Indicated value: **8900** rpm
